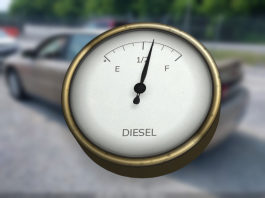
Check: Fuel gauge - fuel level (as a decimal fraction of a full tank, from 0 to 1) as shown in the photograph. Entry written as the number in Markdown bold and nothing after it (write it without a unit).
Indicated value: **0.625**
